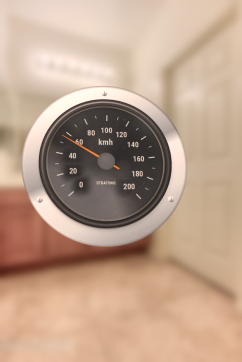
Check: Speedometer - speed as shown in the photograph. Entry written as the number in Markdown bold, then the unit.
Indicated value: **55** km/h
